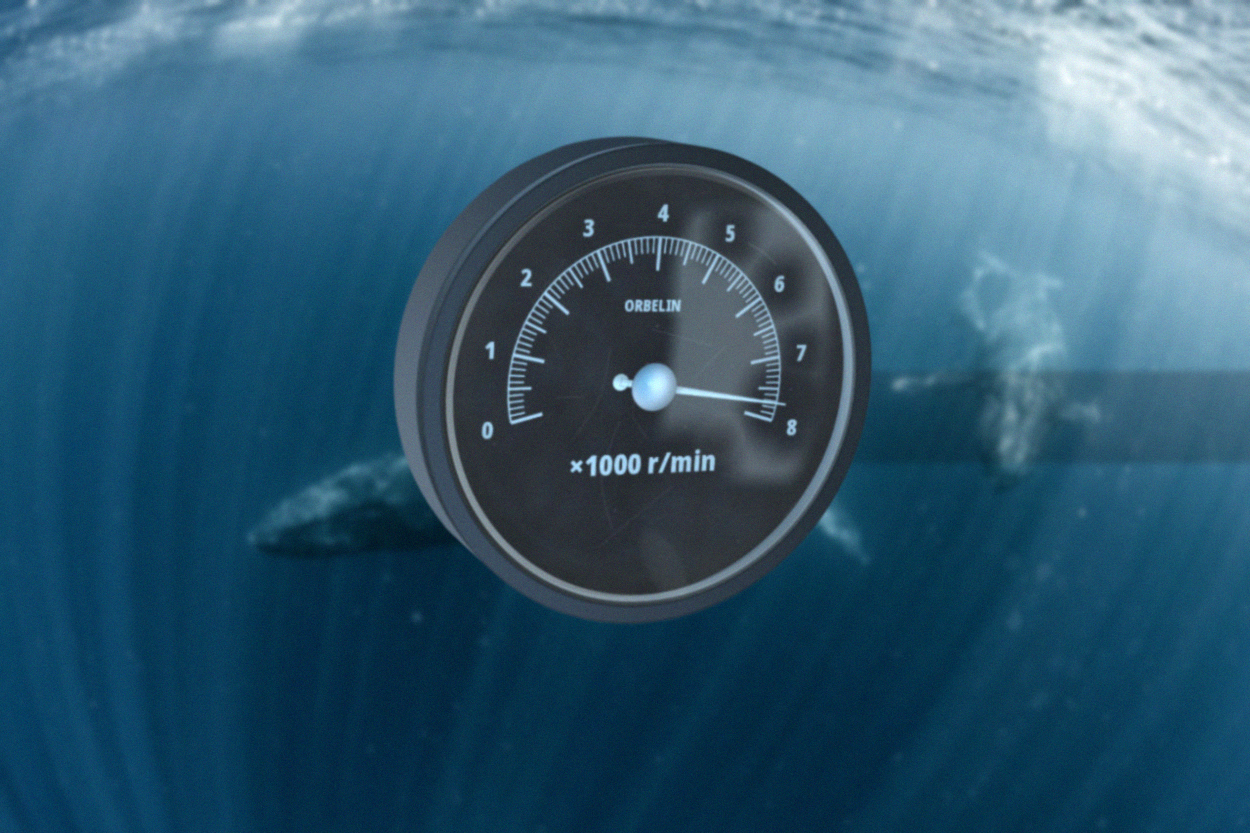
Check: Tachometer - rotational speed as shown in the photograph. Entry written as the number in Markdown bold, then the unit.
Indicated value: **7700** rpm
